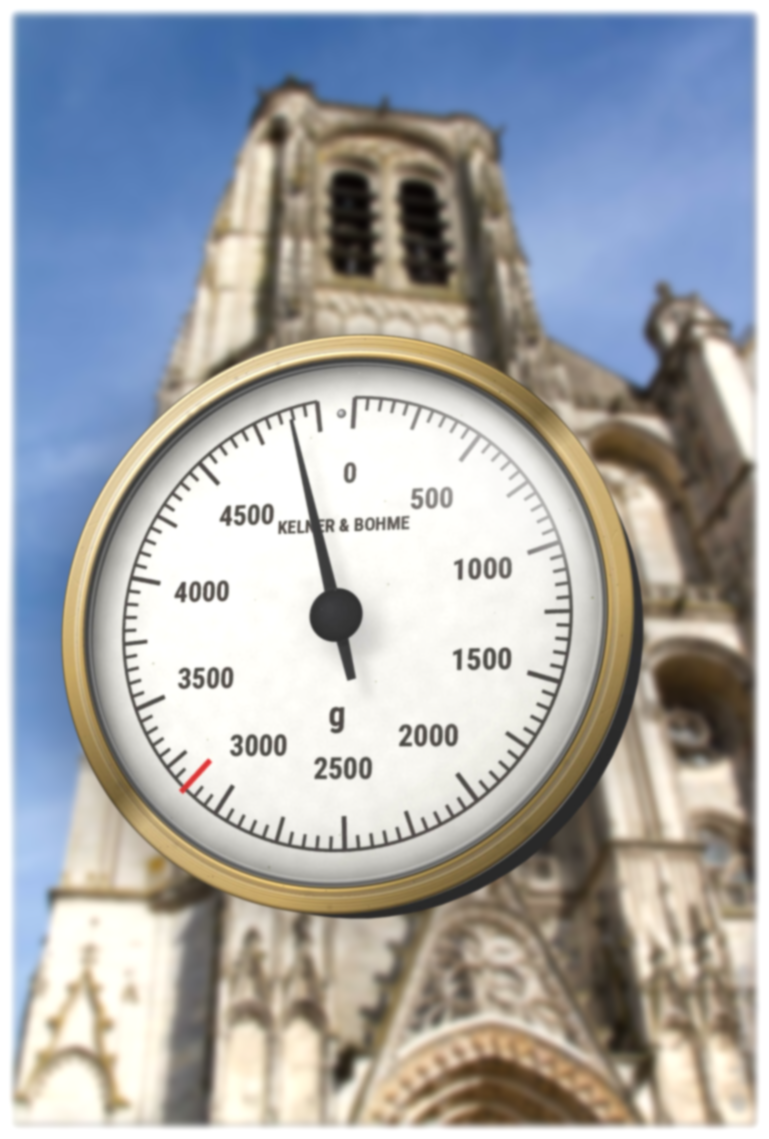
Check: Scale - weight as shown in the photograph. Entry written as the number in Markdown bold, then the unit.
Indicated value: **4900** g
